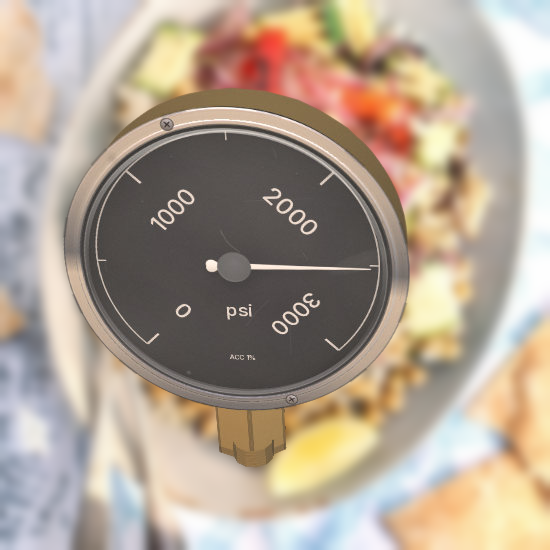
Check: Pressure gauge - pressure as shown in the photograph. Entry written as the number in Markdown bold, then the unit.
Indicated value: **2500** psi
